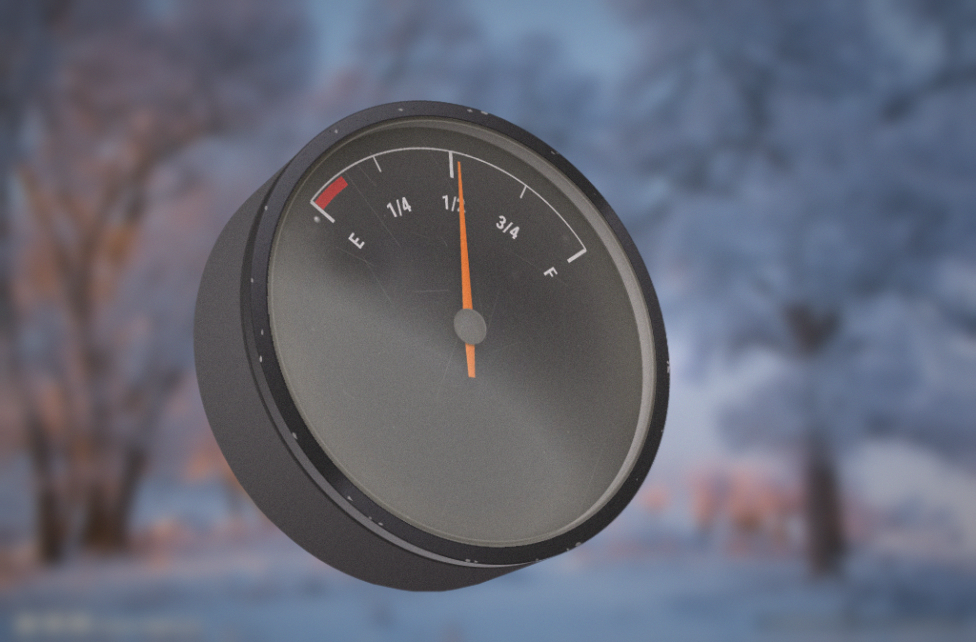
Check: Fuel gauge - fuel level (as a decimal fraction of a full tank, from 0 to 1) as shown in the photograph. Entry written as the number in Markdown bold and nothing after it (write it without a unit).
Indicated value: **0.5**
